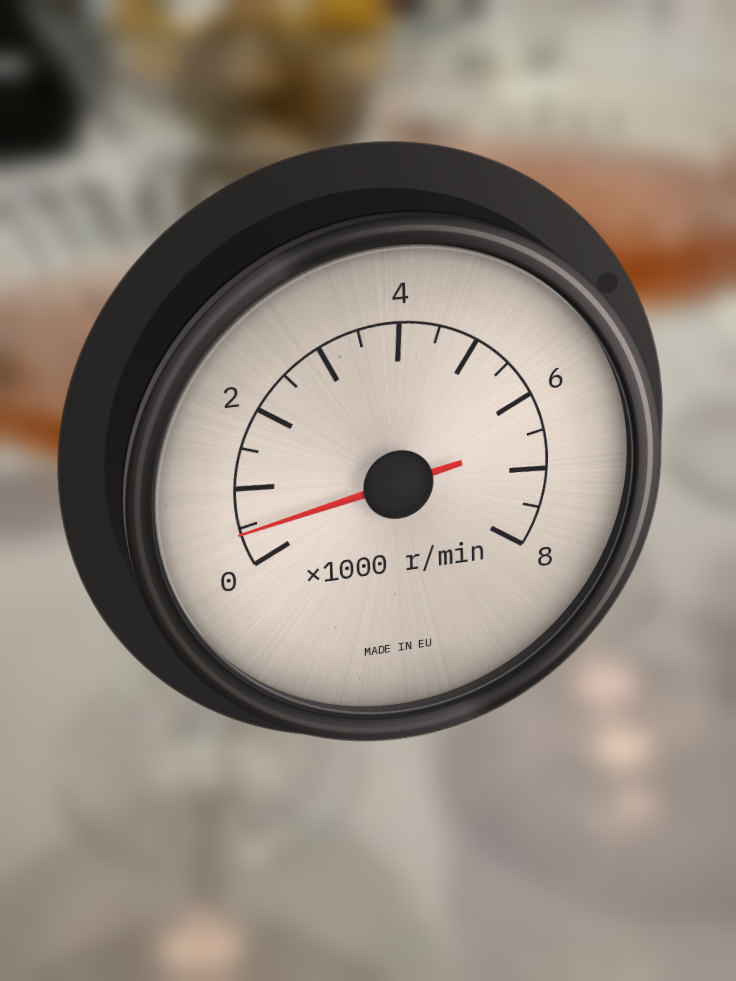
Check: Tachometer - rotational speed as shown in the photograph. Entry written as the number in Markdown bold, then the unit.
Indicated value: **500** rpm
